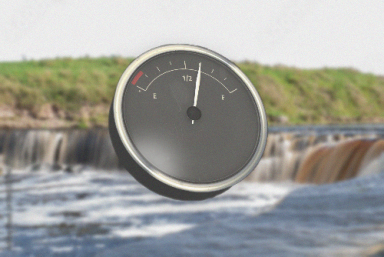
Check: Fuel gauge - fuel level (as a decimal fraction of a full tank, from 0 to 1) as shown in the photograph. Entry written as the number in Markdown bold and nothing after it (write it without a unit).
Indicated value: **0.625**
